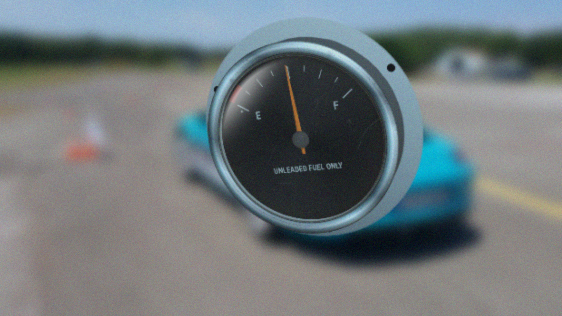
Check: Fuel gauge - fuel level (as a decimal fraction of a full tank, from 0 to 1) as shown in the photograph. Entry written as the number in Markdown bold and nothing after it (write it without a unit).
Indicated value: **0.5**
